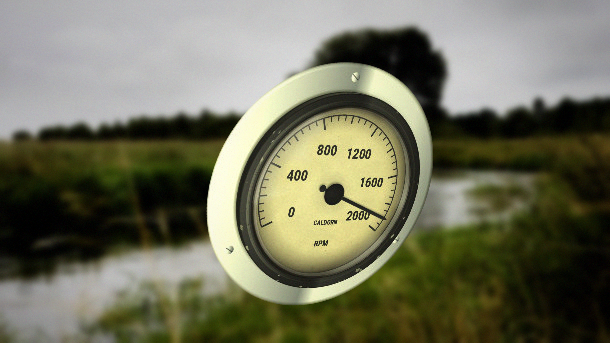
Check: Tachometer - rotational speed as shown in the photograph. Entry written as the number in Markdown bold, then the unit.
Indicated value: **1900** rpm
